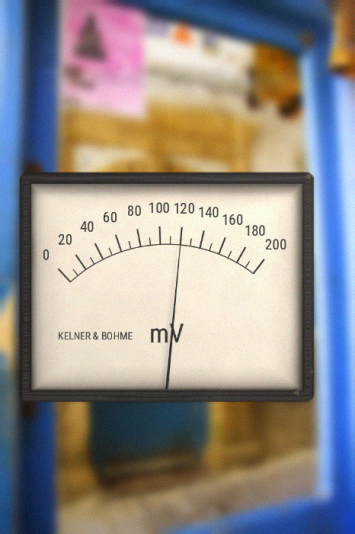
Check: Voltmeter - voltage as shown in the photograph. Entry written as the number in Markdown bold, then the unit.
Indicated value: **120** mV
